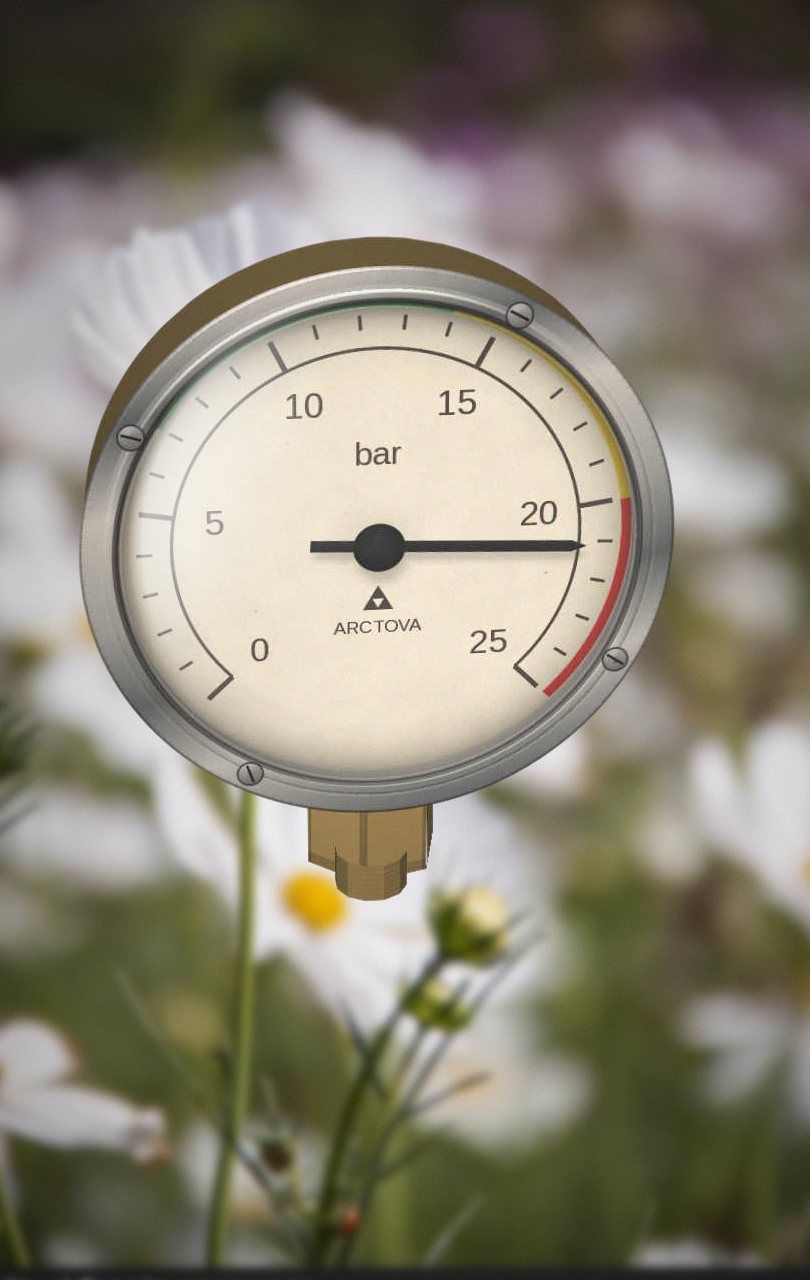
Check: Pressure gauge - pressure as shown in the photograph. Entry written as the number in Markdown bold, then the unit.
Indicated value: **21** bar
